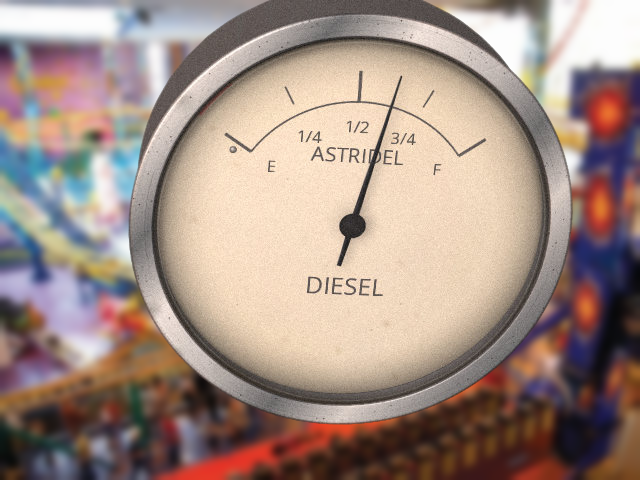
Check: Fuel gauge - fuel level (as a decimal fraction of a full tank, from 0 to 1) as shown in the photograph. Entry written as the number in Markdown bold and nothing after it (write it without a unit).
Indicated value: **0.625**
